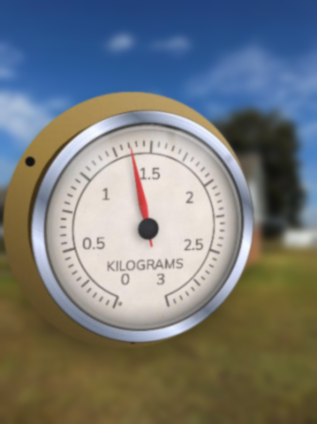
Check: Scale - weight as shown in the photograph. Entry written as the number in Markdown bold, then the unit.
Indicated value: **1.35** kg
